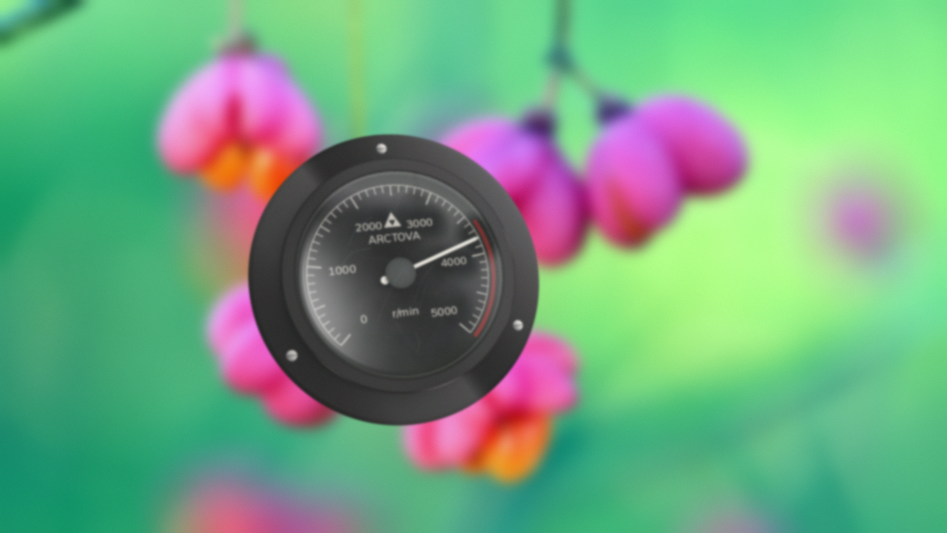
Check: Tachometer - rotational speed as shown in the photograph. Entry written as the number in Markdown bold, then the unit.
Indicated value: **3800** rpm
